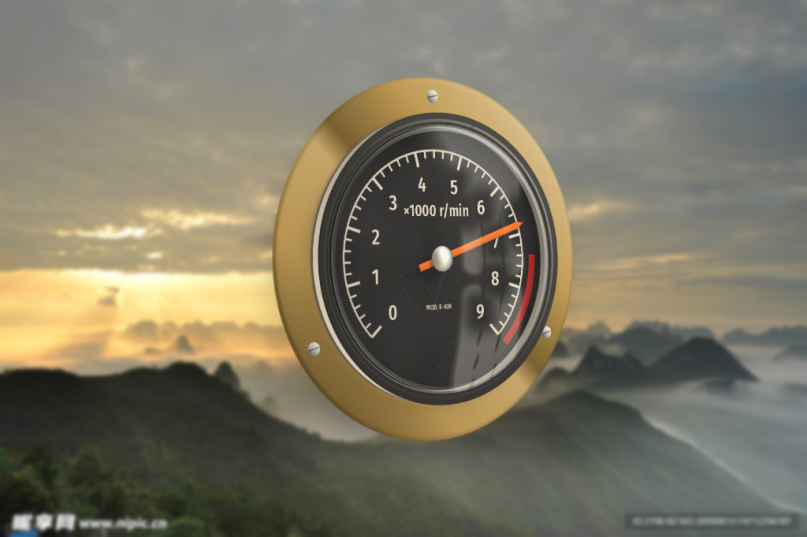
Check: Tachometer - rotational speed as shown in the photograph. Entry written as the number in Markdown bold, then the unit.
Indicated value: **6800** rpm
